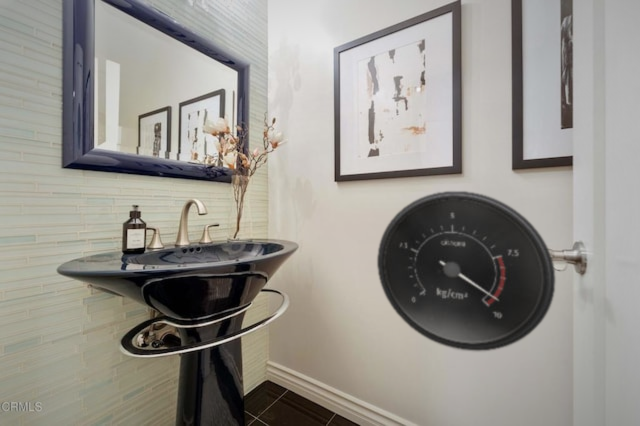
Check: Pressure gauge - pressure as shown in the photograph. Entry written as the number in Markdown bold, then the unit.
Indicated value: **9.5** kg/cm²
